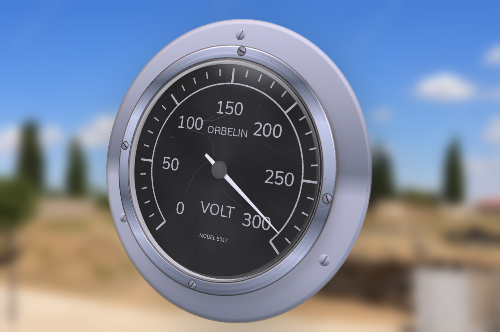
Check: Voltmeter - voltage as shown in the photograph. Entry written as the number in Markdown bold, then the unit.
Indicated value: **290** V
